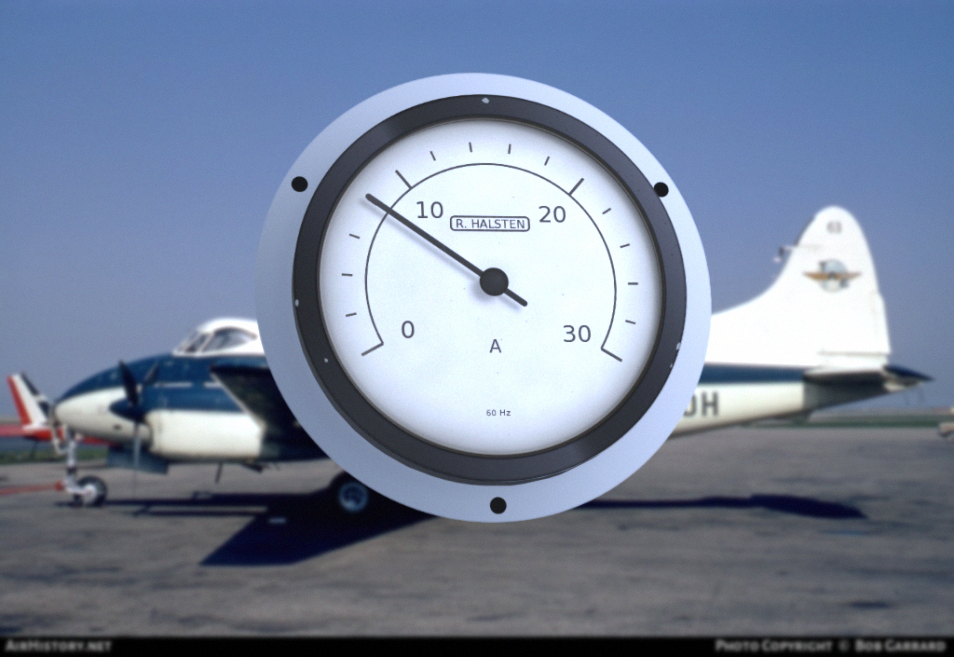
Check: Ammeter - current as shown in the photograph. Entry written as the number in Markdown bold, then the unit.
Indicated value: **8** A
